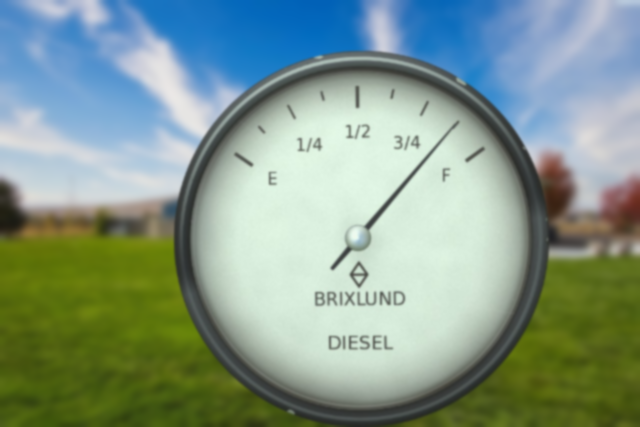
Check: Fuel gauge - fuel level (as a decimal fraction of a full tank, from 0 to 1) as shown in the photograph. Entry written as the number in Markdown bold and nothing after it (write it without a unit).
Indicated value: **0.875**
